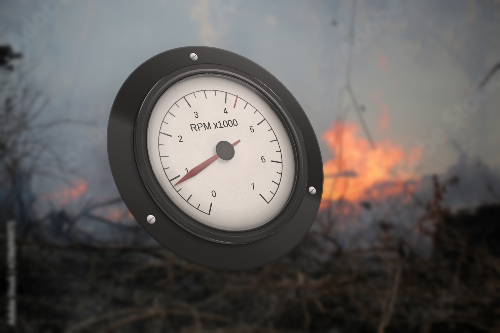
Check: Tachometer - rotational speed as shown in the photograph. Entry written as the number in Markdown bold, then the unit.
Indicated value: **875** rpm
